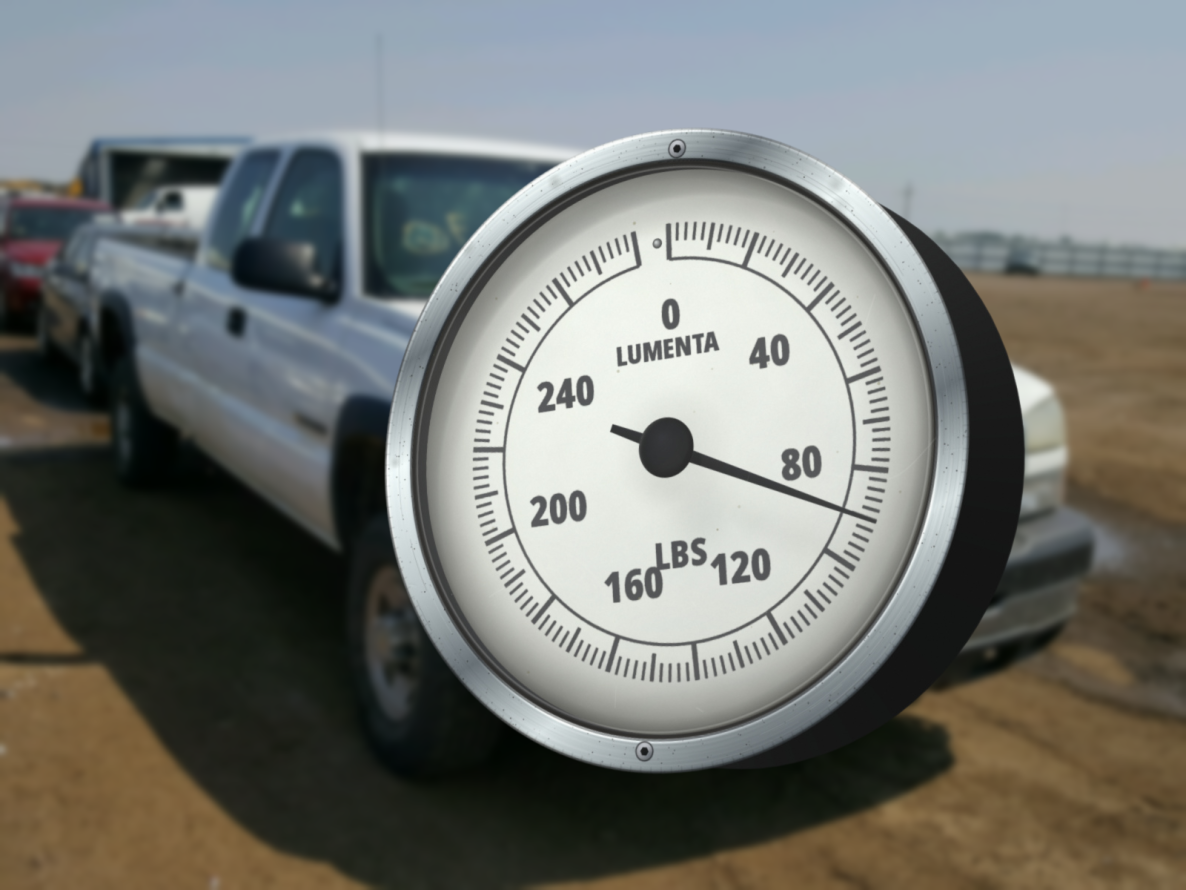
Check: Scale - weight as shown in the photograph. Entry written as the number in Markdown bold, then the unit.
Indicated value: **90** lb
